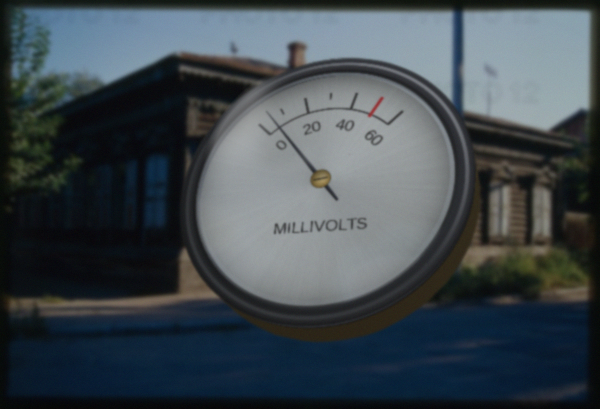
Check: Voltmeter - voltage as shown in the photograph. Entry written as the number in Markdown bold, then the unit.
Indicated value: **5** mV
